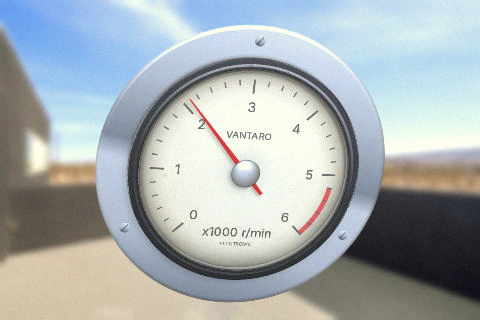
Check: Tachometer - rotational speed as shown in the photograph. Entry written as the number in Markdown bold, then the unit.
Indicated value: **2100** rpm
